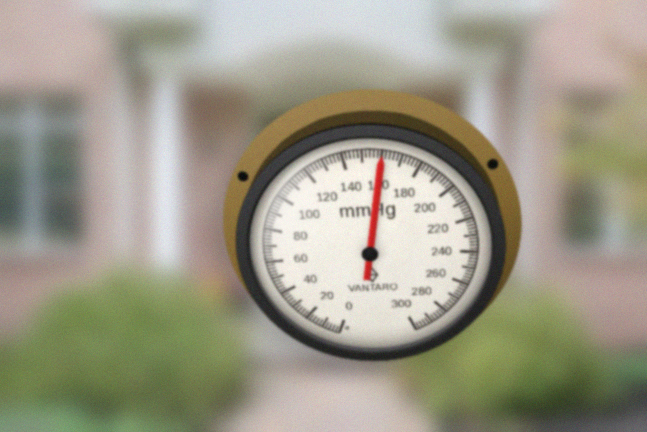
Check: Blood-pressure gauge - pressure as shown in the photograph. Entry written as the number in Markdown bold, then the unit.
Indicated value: **160** mmHg
